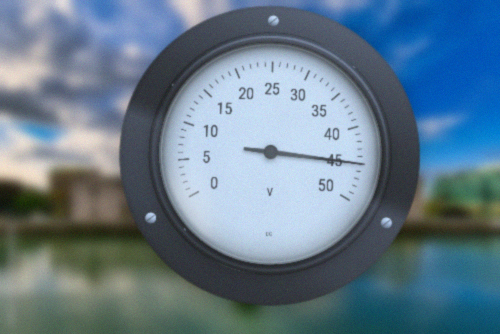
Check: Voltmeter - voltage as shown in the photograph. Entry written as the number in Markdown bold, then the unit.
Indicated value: **45** V
